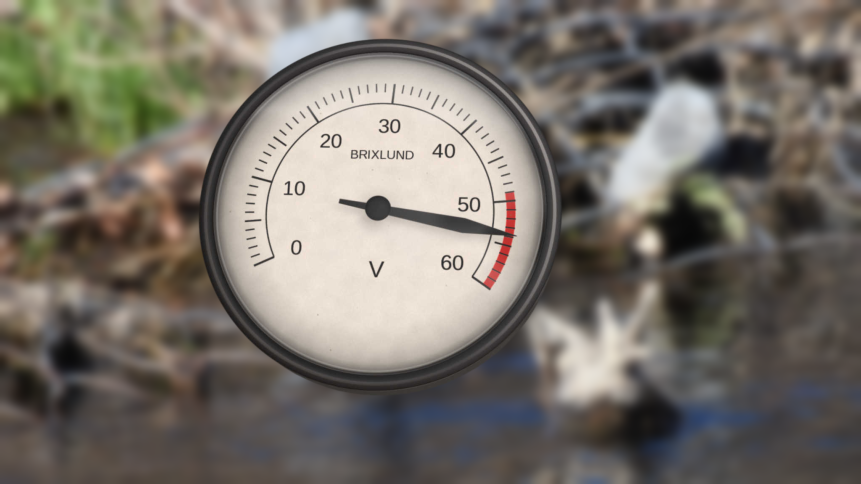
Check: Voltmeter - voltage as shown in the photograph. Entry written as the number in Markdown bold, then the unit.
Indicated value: **54** V
